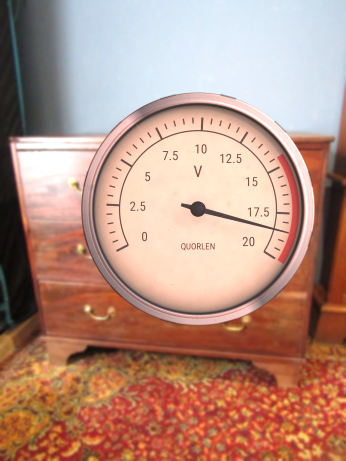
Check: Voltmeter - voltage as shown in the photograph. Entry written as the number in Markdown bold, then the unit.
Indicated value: **18.5** V
